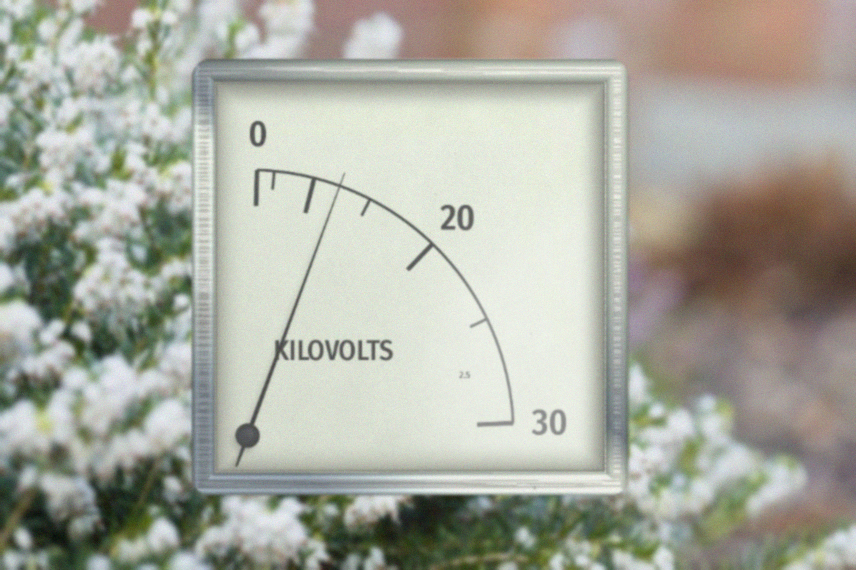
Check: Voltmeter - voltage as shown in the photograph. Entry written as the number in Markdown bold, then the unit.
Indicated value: **12.5** kV
